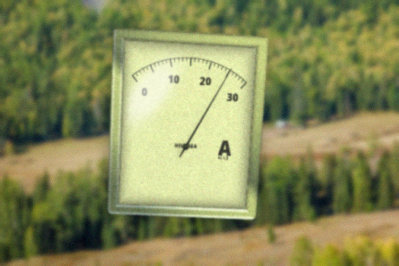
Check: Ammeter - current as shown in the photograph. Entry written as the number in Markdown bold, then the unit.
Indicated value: **25** A
